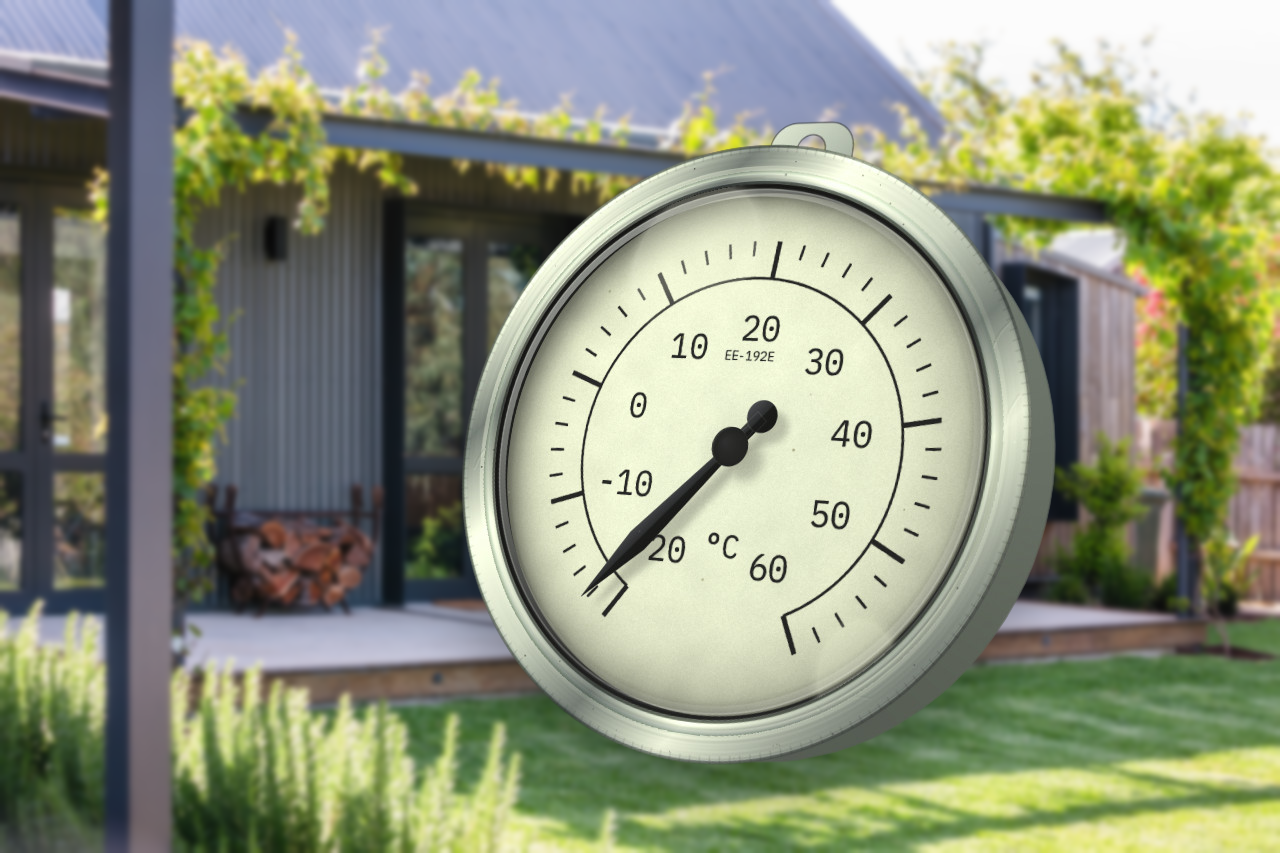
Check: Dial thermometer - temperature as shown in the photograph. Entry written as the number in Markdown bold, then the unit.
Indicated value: **-18** °C
